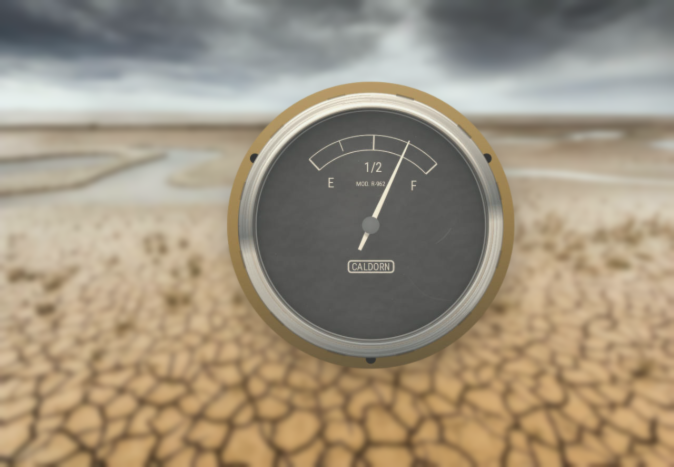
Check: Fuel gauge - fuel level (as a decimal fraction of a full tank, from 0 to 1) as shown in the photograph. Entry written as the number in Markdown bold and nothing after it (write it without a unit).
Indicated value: **0.75**
